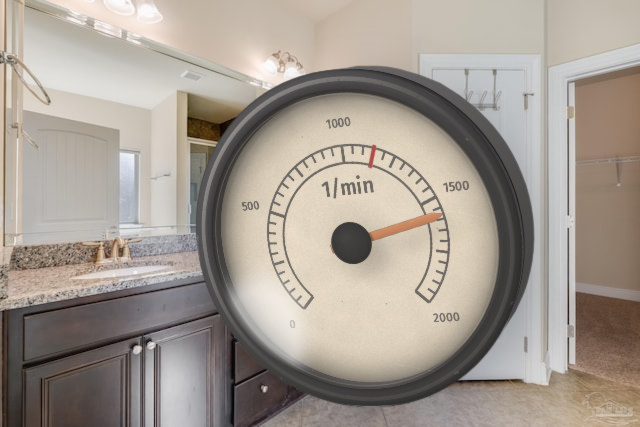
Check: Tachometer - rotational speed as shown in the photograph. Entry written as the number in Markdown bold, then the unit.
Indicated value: **1575** rpm
